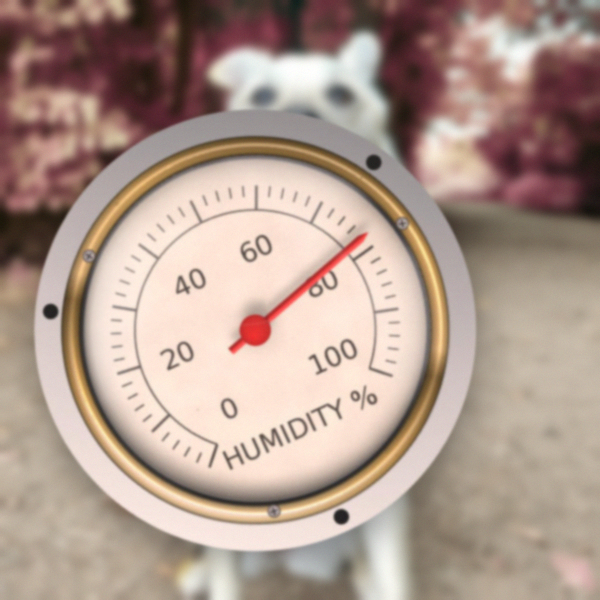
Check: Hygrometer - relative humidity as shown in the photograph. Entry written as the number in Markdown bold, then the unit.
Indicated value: **78** %
